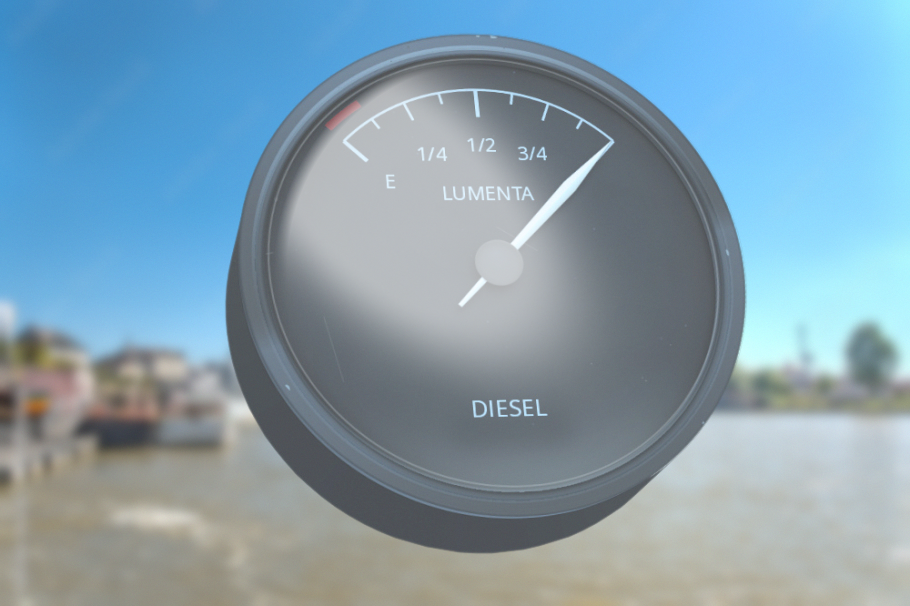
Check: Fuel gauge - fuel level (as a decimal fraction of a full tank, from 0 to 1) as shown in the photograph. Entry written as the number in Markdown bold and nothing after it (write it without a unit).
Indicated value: **1**
